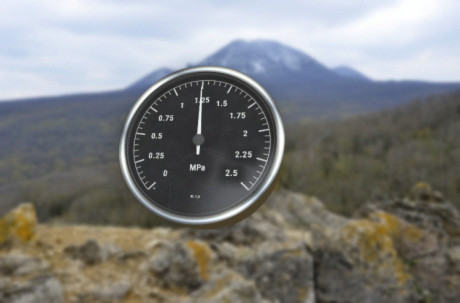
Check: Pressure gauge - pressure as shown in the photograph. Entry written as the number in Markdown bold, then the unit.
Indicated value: **1.25** MPa
